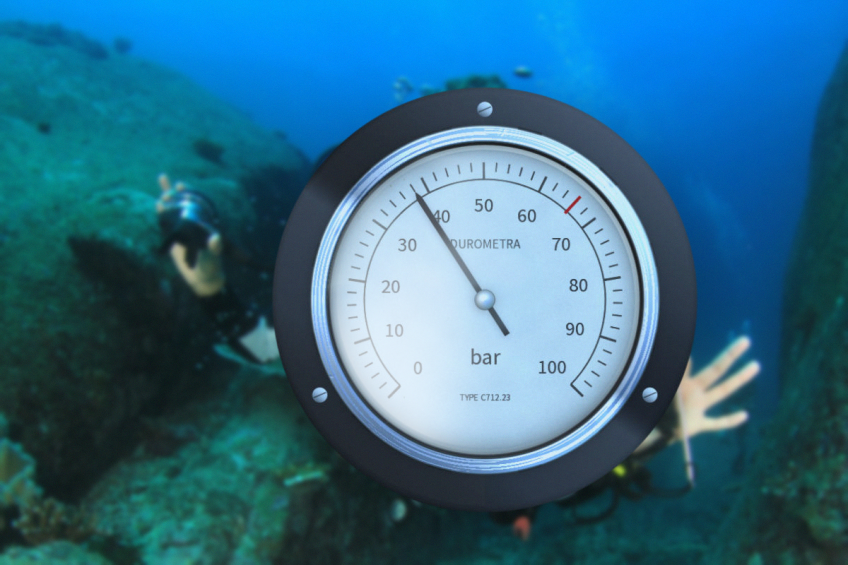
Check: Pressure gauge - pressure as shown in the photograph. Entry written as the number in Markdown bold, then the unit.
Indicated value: **38** bar
